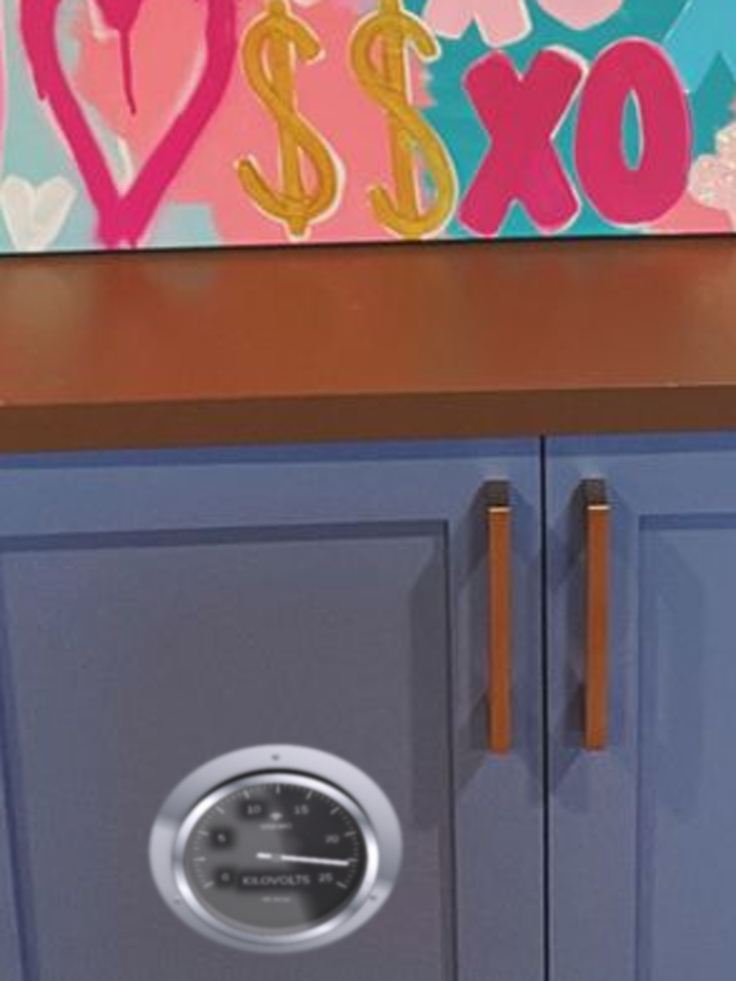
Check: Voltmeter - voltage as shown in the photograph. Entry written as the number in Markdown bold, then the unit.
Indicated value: **22.5** kV
